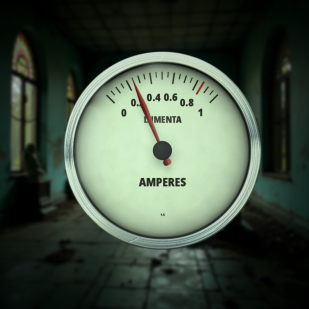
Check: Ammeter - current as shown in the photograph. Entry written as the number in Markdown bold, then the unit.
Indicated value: **0.25** A
